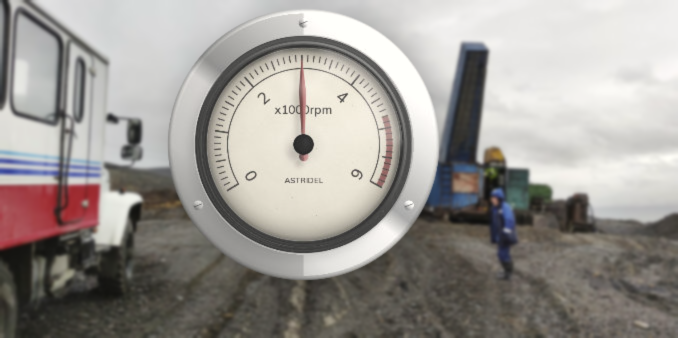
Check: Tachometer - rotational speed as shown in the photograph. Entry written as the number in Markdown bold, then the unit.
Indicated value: **3000** rpm
